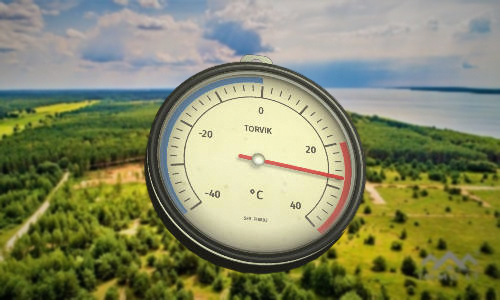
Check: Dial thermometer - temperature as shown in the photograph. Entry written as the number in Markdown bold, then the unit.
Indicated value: **28** °C
